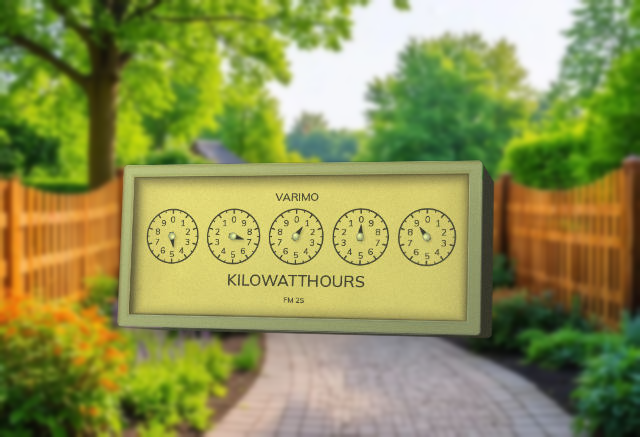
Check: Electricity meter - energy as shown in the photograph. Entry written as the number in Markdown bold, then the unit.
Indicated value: **47099** kWh
